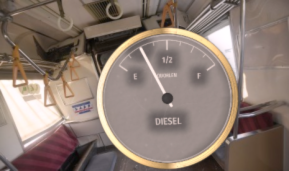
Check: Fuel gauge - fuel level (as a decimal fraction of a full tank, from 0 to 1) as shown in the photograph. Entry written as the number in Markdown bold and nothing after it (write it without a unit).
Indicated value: **0.25**
